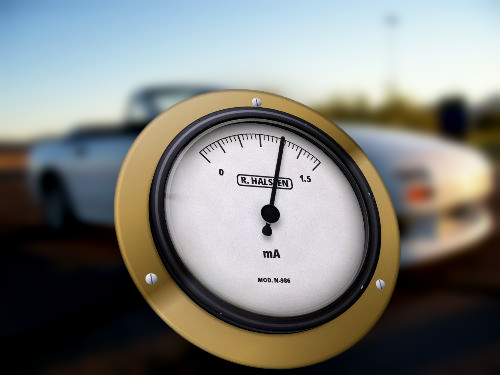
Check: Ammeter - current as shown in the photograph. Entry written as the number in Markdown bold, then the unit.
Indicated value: **1** mA
